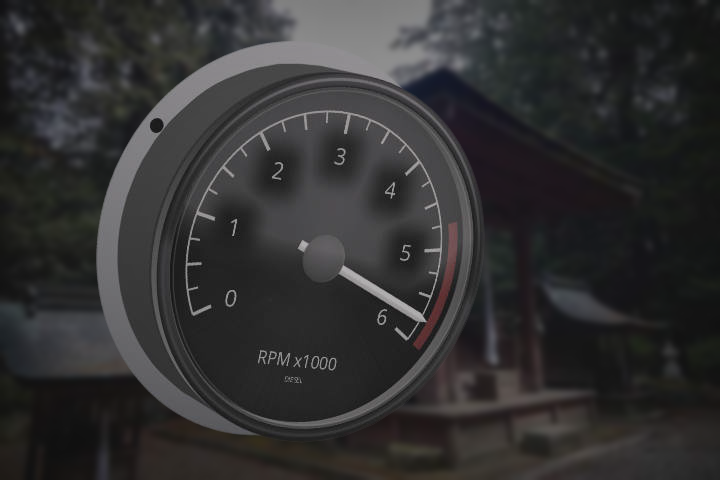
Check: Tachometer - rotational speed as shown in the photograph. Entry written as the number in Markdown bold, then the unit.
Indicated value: **5750** rpm
